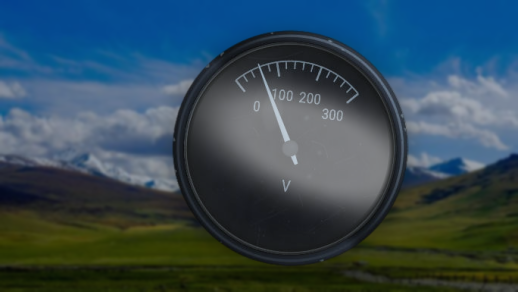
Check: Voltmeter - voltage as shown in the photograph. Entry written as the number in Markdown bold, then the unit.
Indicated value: **60** V
